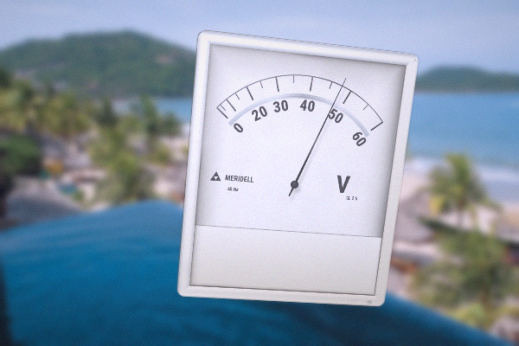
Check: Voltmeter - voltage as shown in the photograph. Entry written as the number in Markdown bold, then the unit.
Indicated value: **47.5** V
